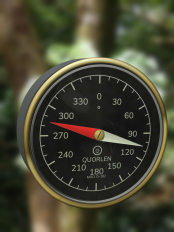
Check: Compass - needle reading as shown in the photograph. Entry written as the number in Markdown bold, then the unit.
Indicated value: **285** °
